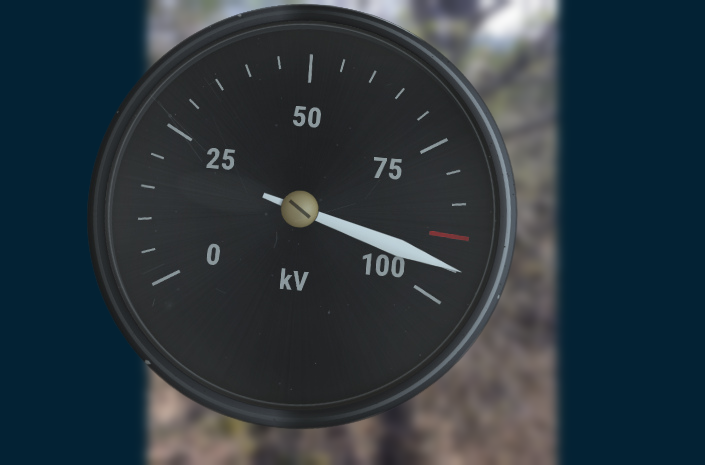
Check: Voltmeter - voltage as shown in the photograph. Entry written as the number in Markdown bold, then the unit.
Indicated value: **95** kV
